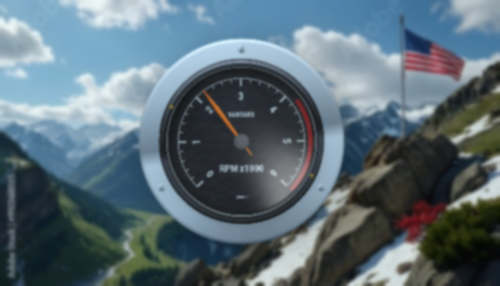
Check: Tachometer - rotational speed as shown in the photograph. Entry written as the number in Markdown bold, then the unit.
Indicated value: **2200** rpm
